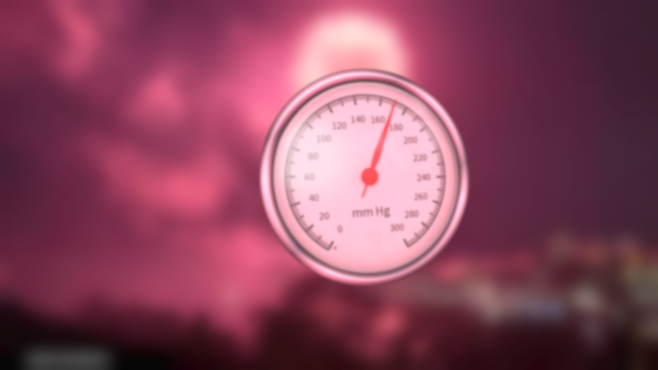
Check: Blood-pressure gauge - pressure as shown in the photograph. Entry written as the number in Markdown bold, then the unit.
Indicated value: **170** mmHg
